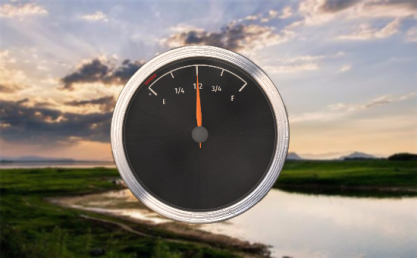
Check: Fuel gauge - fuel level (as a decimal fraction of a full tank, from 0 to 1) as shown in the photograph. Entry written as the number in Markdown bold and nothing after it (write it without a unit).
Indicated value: **0.5**
